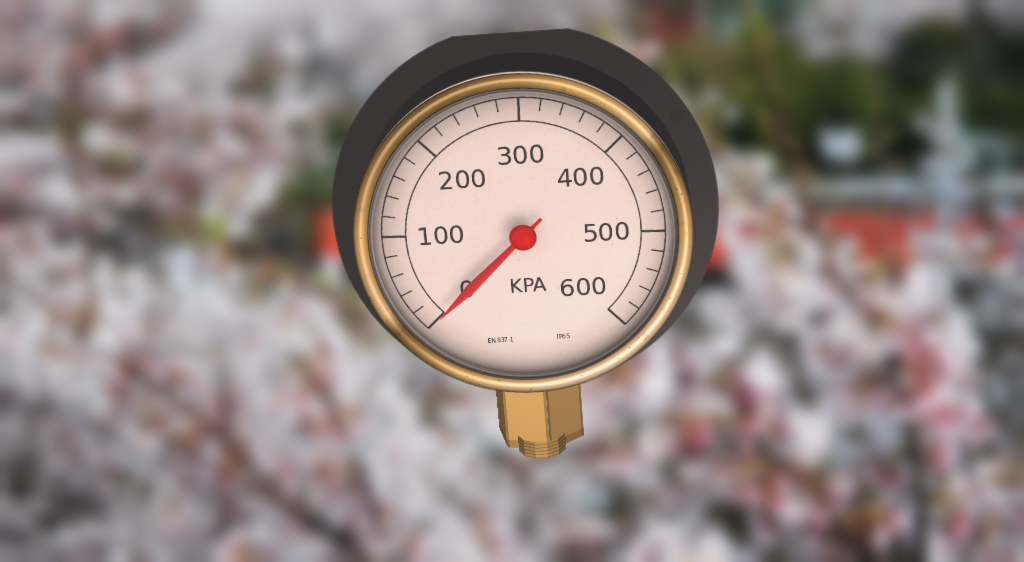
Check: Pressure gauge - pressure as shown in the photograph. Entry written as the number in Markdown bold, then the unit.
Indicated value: **0** kPa
